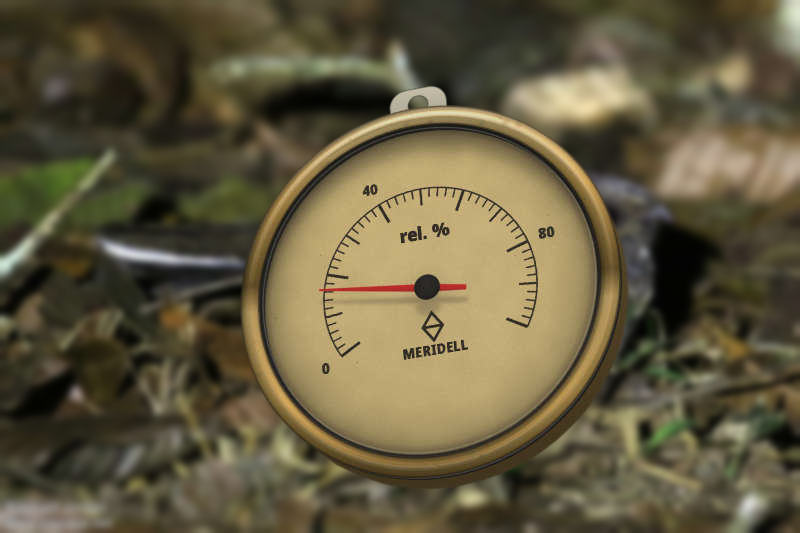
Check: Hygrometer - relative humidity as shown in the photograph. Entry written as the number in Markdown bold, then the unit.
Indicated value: **16** %
